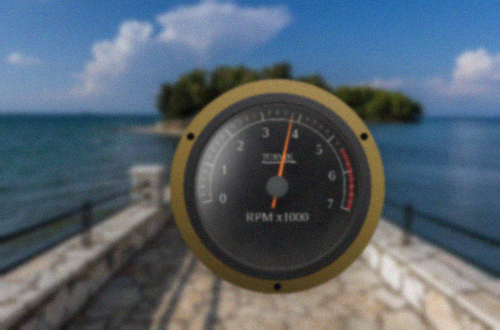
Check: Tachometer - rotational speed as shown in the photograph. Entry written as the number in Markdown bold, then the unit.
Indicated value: **3800** rpm
